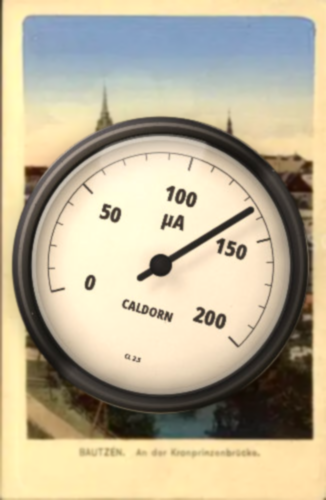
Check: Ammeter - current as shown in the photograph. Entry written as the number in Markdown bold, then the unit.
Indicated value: **135** µA
